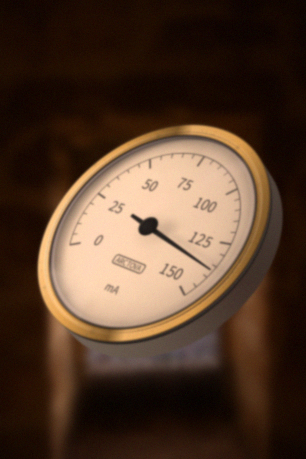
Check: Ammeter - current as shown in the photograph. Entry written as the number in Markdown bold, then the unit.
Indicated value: **137.5** mA
